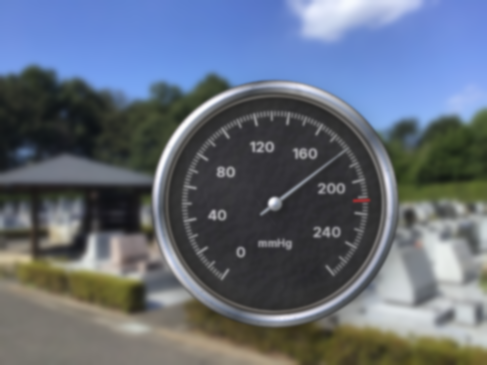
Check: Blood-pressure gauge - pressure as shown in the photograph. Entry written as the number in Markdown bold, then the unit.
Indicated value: **180** mmHg
